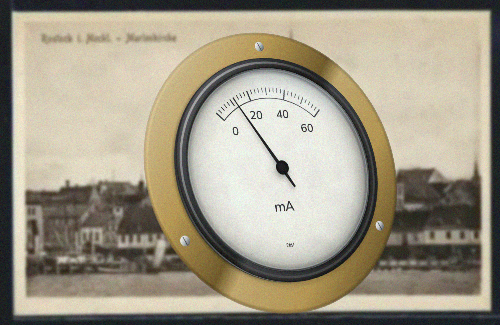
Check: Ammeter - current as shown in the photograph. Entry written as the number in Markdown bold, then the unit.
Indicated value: **10** mA
